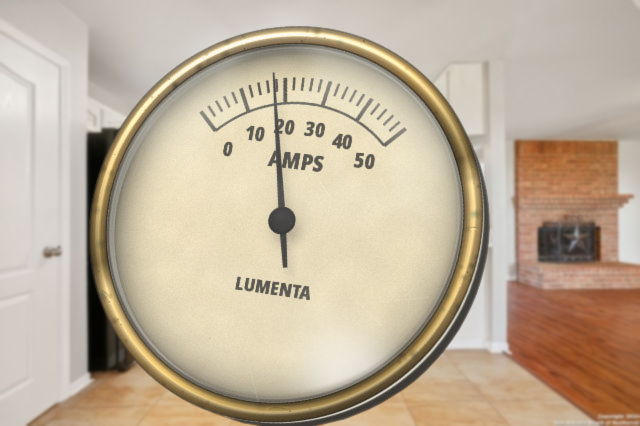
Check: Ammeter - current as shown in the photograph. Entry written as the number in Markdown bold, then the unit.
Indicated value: **18** A
